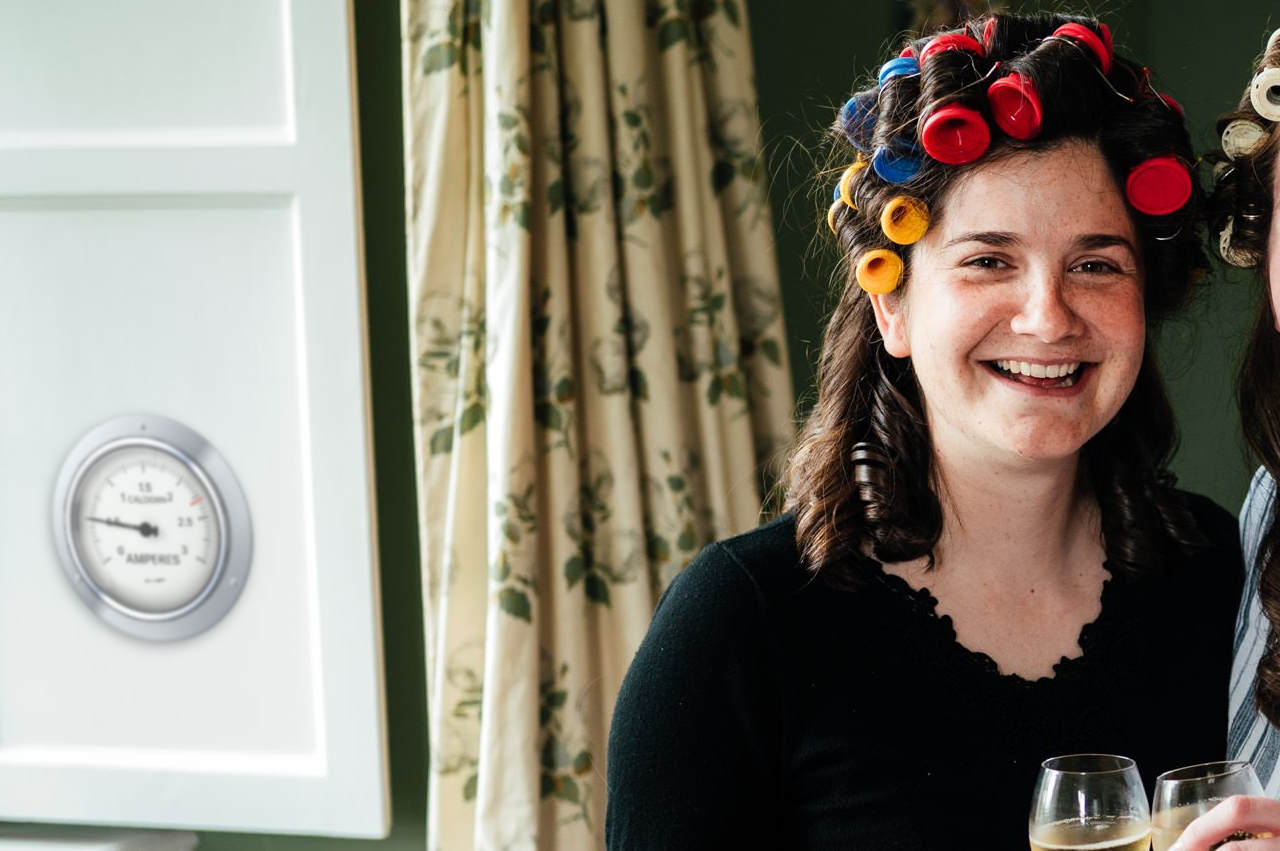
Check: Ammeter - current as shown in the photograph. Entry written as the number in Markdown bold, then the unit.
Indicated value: **0.5** A
